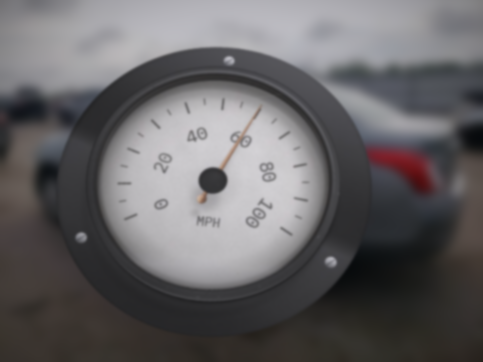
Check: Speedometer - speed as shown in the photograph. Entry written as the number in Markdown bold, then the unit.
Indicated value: **60** mph
